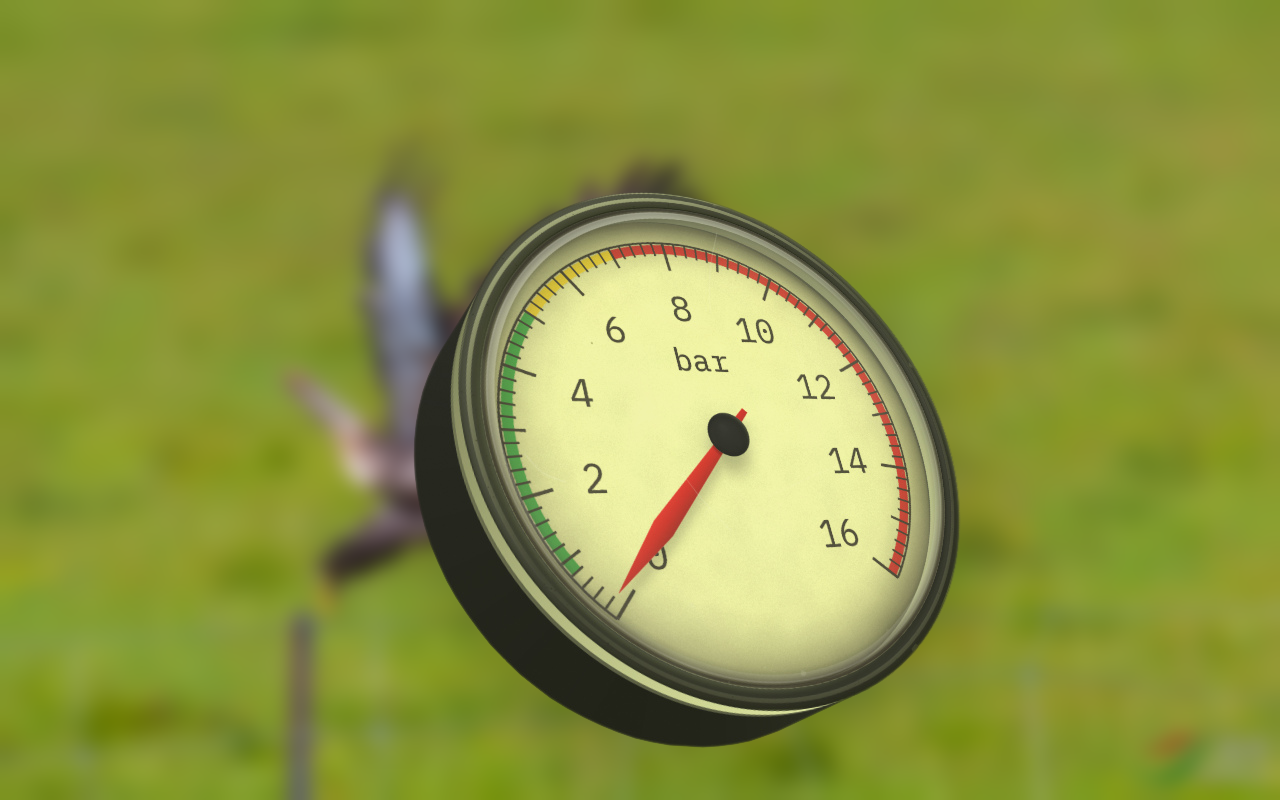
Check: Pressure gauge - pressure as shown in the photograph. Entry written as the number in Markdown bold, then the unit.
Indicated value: **0.2** bar
